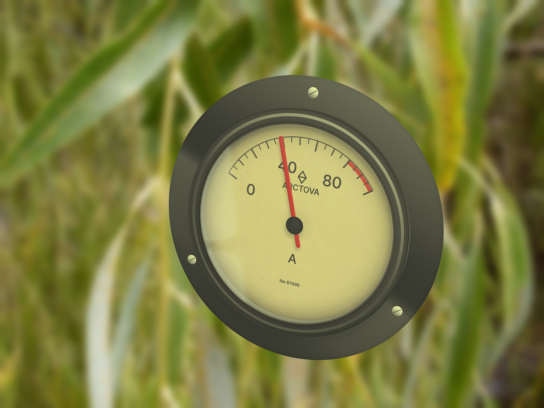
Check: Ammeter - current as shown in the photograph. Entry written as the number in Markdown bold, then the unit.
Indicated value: **40** A
